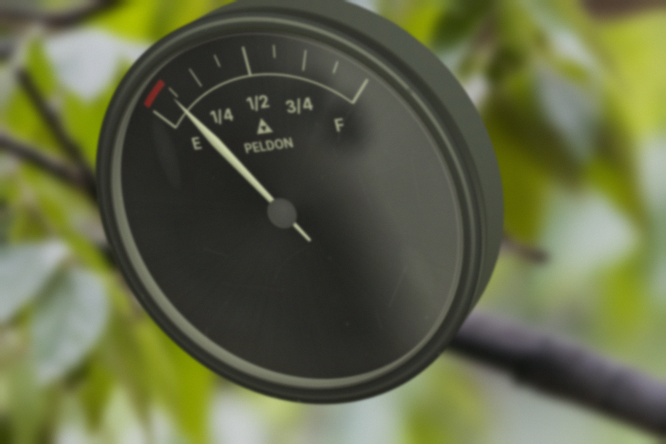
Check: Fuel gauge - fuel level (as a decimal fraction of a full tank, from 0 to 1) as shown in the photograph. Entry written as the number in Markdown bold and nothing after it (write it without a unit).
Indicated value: **0.125**
